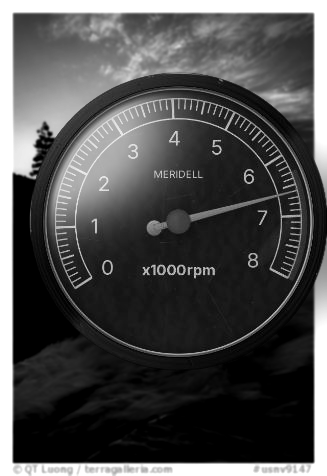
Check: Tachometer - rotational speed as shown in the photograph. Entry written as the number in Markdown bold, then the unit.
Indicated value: **6600** rpm
